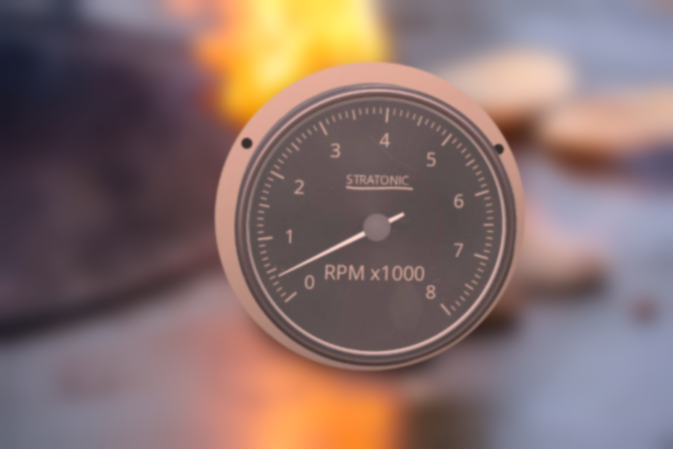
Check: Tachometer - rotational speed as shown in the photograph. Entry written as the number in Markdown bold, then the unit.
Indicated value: **400** rpm
